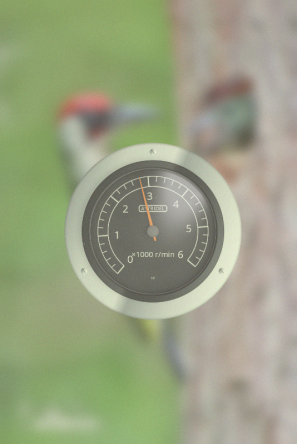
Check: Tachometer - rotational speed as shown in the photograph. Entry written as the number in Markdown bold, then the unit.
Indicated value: **2800** rpm
